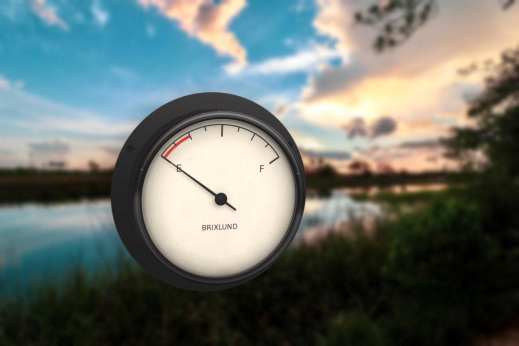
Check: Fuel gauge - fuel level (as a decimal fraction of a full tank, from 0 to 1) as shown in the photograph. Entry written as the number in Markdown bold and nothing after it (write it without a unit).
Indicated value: **0**
